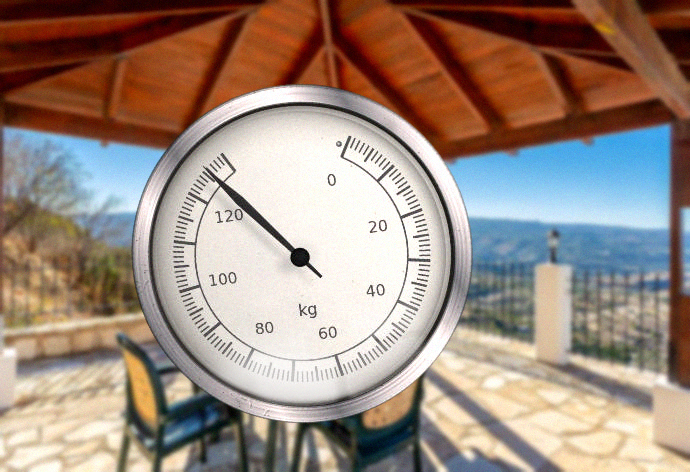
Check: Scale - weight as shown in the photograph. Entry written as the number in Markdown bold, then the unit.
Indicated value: **126** kg
